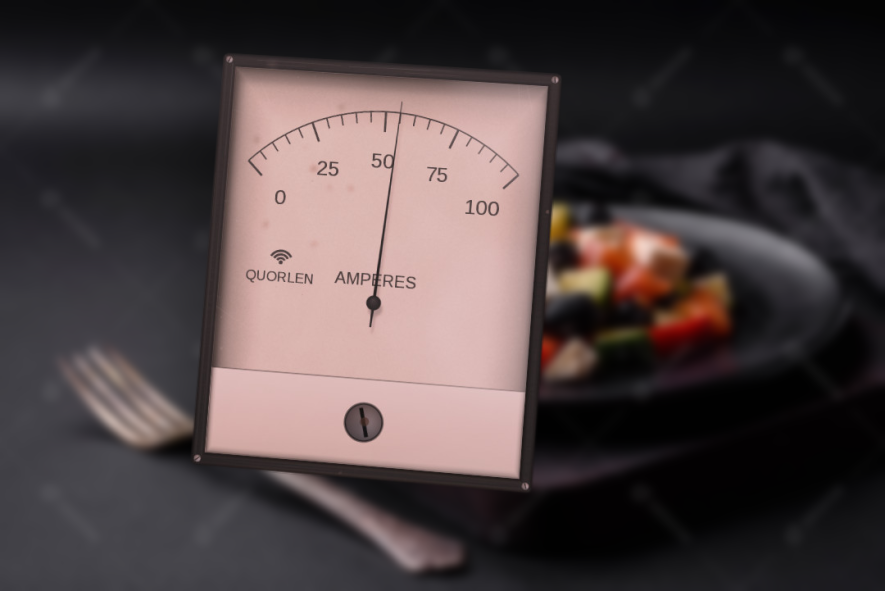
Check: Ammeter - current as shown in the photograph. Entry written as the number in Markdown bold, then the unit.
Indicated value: **55** A
